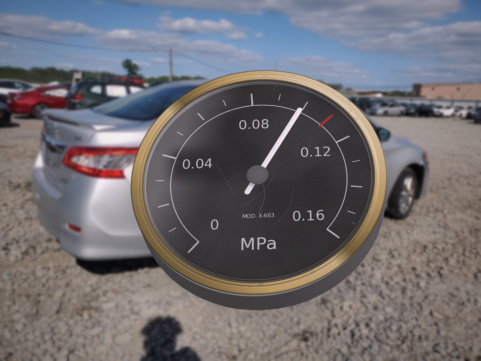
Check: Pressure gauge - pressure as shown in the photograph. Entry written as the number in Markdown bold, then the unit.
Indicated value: **0.1** MPa
